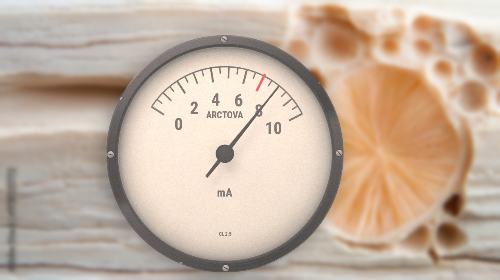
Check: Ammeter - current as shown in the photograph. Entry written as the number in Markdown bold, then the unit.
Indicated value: **8** mA
